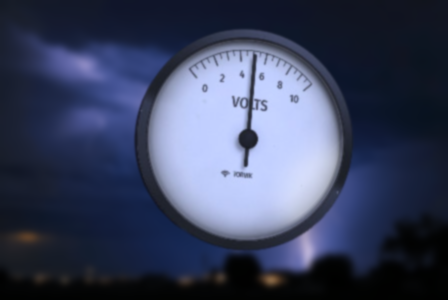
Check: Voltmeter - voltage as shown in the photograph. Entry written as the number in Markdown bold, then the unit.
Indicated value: **5** V
